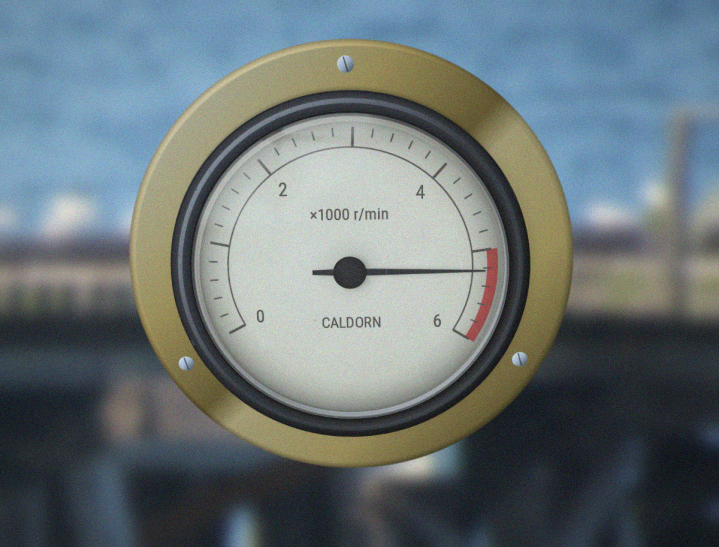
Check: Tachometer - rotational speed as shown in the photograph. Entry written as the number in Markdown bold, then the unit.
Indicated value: **5200** rpm
